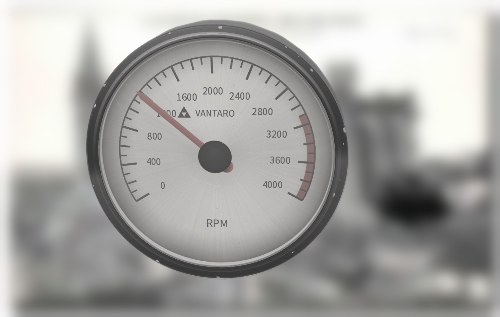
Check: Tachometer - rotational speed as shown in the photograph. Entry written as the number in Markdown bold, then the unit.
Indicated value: **1200** rpm
